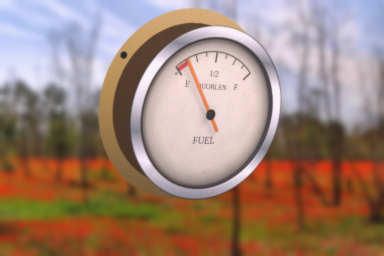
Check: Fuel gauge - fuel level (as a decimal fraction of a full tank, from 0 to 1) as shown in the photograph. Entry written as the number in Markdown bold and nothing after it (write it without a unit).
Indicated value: **0.125**
